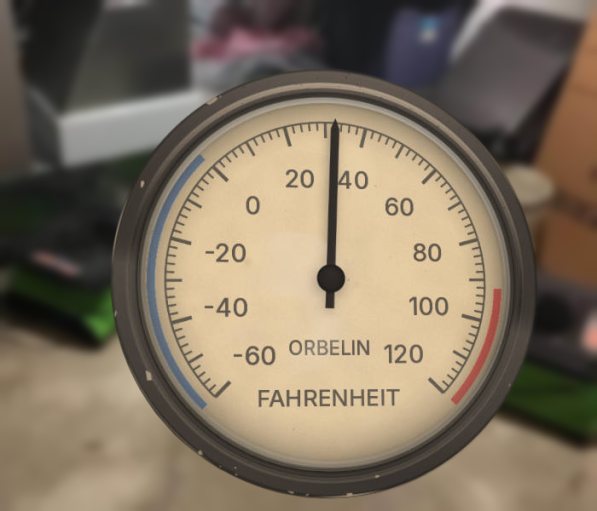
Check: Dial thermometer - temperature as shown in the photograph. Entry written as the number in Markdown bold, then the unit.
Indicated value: **32** °F
